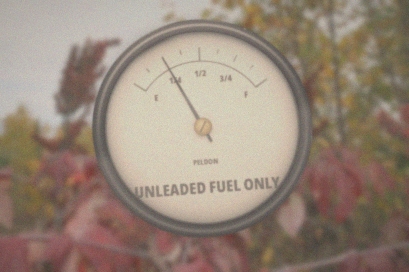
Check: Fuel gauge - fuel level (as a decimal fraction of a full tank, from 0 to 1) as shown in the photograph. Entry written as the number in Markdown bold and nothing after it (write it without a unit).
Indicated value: **0.25**
